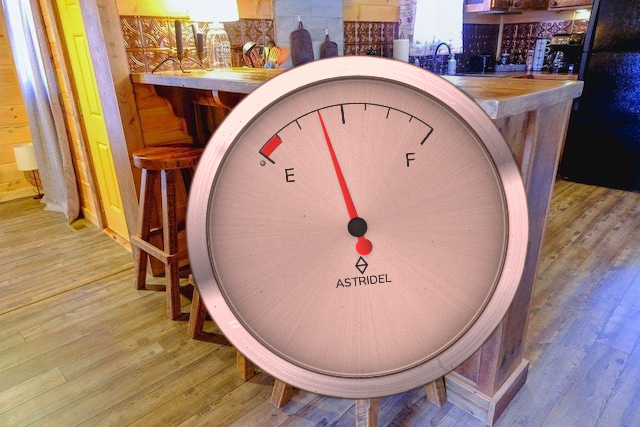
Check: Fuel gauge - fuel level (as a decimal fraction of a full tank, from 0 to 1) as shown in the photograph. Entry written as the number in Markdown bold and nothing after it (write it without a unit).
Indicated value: **0.375**
